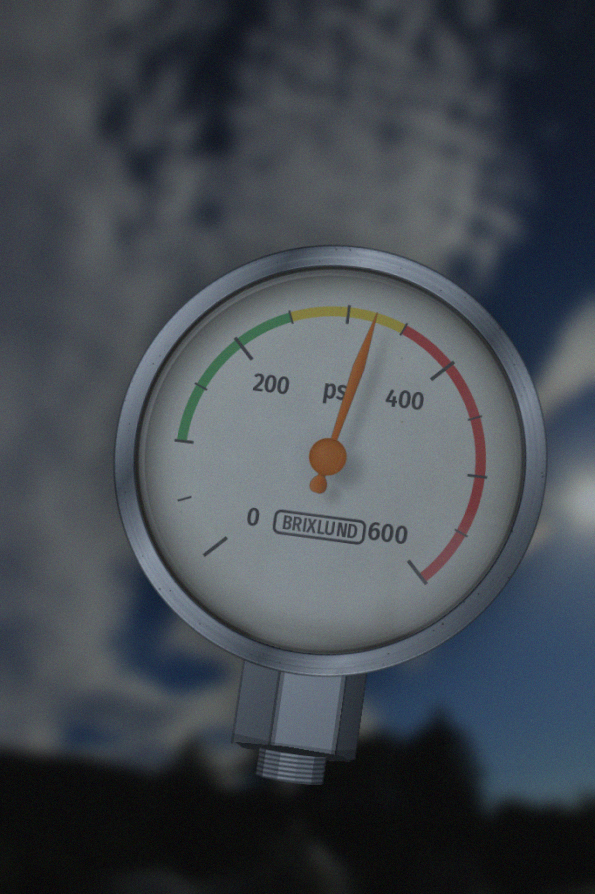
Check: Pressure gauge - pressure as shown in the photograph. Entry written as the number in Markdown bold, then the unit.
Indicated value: **325** psi
